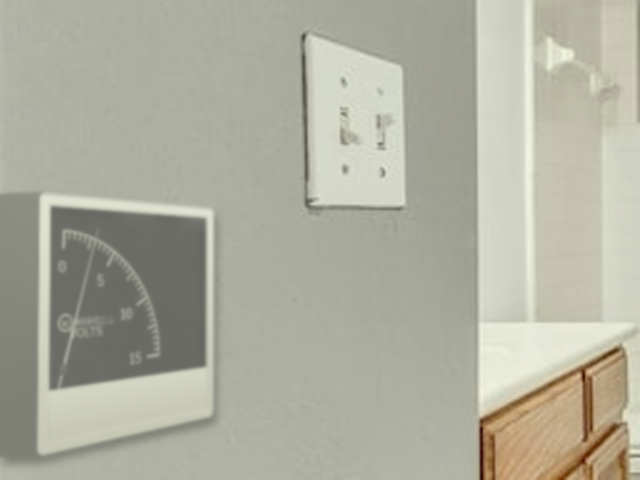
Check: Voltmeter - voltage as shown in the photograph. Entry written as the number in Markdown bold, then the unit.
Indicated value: **2.5** V
